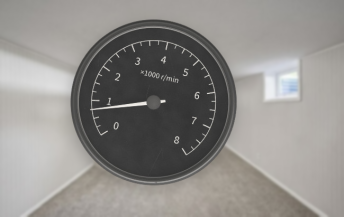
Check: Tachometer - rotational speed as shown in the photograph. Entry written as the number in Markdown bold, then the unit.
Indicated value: **750** rpm
